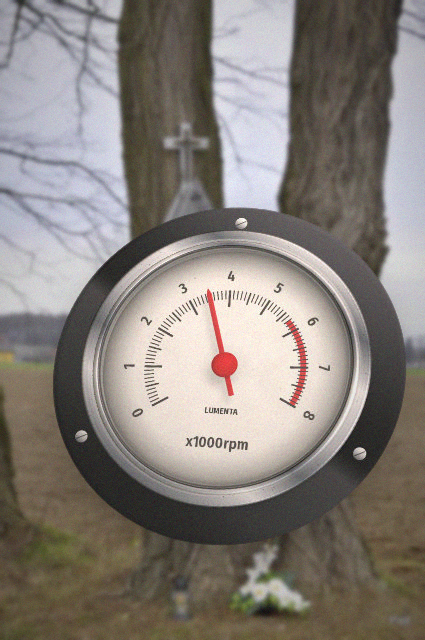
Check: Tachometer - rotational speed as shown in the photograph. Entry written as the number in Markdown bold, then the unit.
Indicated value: **3500** rpm
